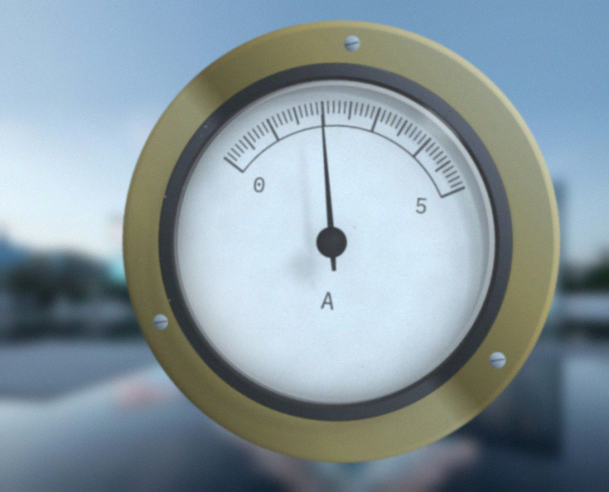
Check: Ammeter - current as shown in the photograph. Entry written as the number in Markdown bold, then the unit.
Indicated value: **2** A
